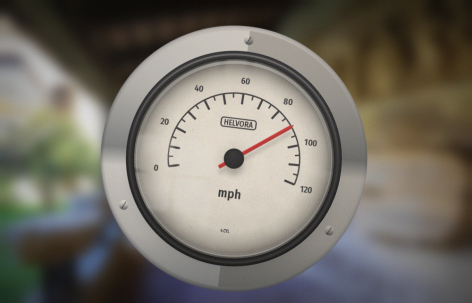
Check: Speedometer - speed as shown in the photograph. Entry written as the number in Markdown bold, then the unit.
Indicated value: **90** mph
